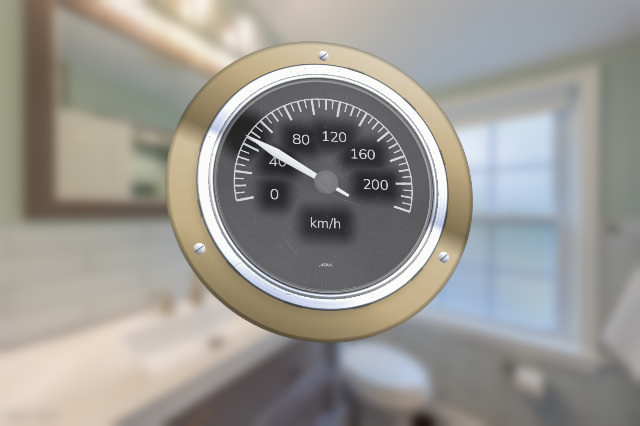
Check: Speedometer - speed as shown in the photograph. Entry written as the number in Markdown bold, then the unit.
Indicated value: **45** km/h
